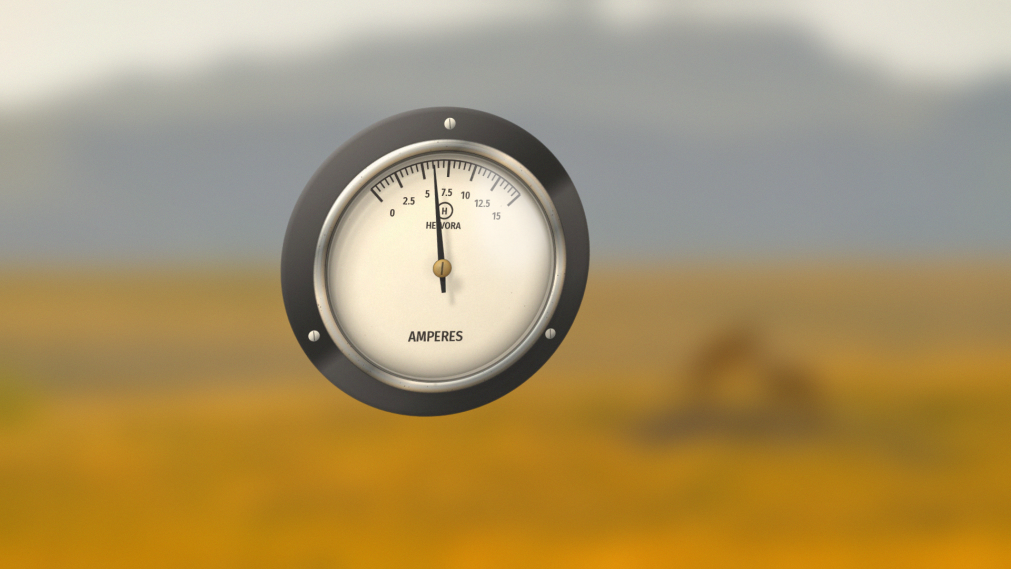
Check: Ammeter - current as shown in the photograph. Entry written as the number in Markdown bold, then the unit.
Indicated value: **6** A
